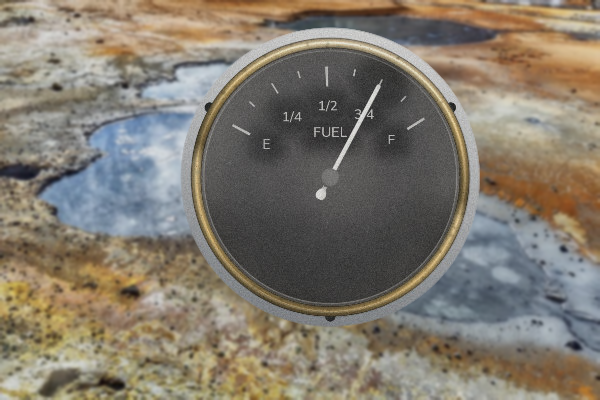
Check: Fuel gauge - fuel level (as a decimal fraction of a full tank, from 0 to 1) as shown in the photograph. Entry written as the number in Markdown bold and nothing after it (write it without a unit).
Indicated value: **0.75**
